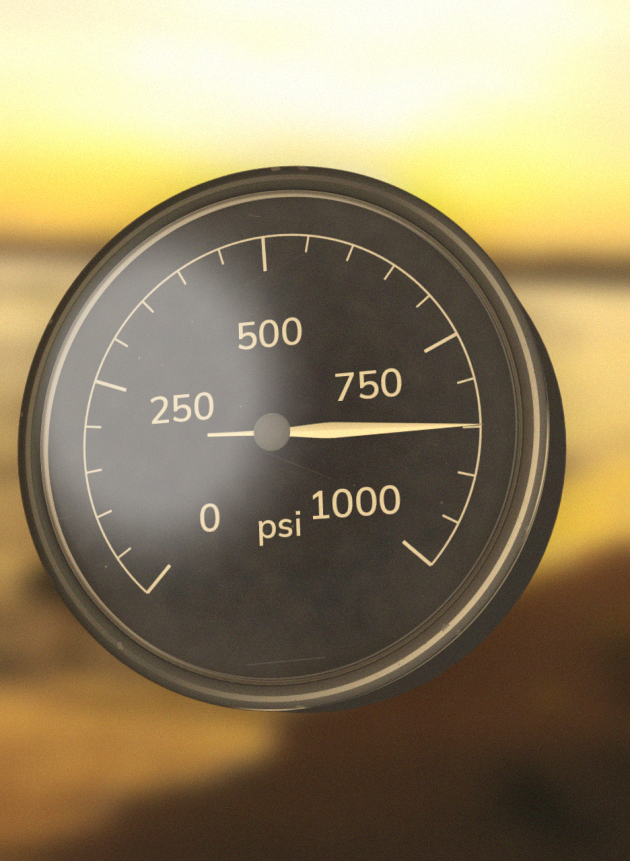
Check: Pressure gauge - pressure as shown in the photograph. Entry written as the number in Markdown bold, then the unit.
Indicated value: **850** psi
